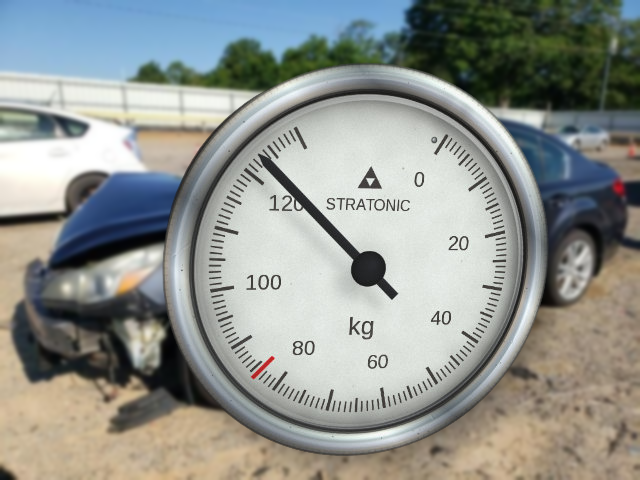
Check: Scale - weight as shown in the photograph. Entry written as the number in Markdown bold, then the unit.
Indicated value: **123** kg
